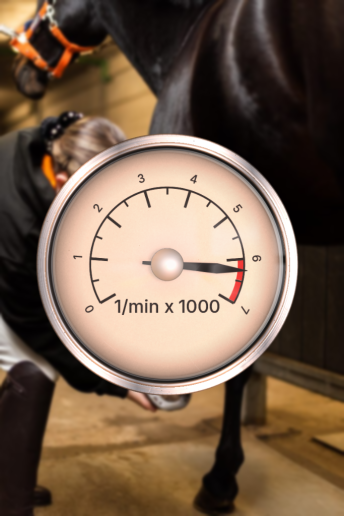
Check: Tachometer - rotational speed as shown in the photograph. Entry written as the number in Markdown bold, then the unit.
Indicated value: **6250** rpm
